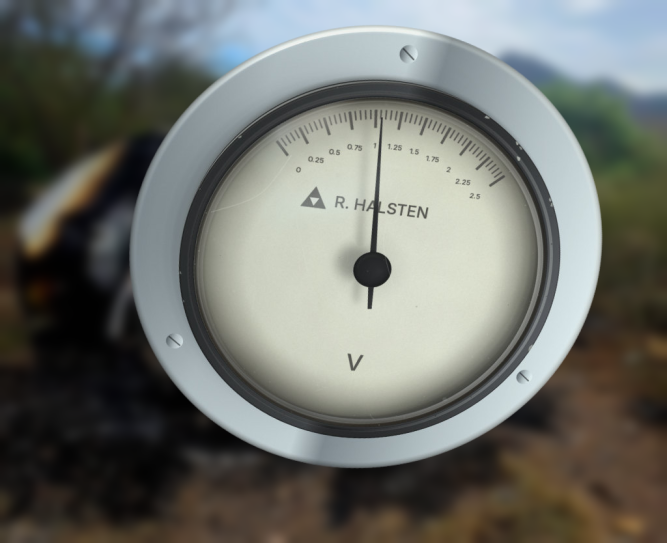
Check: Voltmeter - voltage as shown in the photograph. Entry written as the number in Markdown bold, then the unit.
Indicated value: **1.05** V
